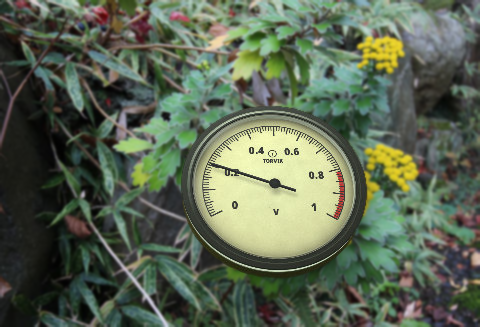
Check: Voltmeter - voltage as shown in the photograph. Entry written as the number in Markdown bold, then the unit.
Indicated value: **0.2** V
